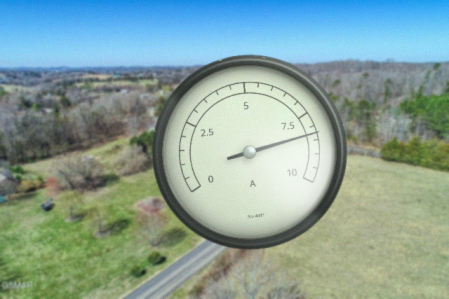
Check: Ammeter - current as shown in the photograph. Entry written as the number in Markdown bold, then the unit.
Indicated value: **8.25** A
